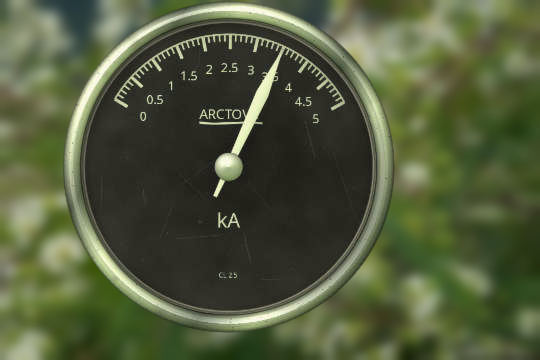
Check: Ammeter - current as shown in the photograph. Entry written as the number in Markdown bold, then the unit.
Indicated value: **3.5** kA
